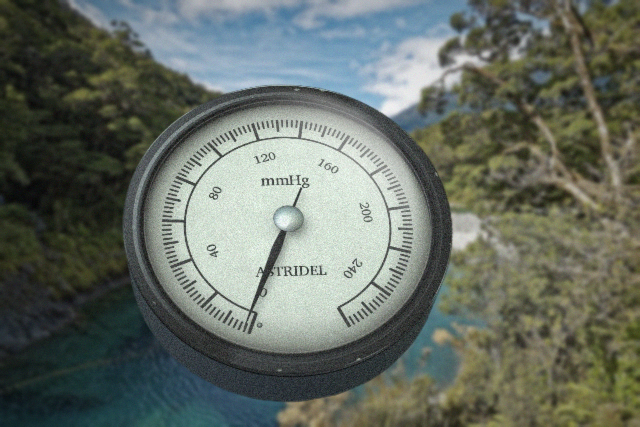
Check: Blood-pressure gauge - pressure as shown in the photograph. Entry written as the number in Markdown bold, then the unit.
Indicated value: **2** mmHg
